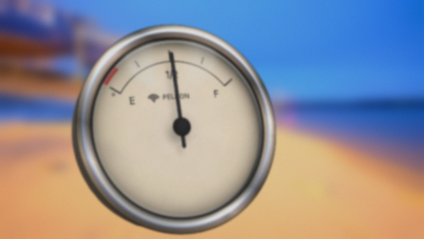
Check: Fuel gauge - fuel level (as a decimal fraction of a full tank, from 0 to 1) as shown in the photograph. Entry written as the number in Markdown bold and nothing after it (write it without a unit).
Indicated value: **0.5**
